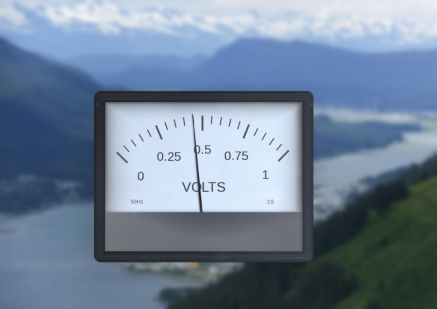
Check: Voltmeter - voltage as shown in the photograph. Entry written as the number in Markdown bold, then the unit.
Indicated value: **0.45** V
